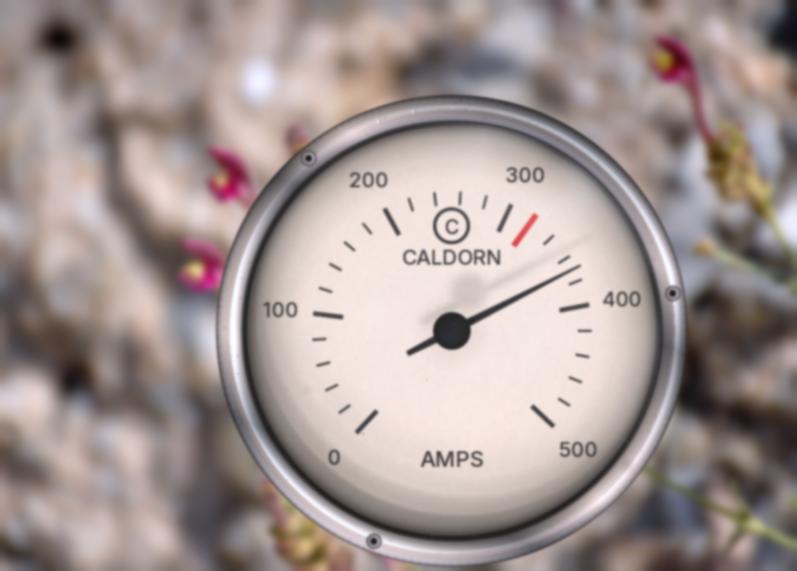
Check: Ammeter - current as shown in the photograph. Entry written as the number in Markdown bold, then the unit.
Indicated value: **370** A
